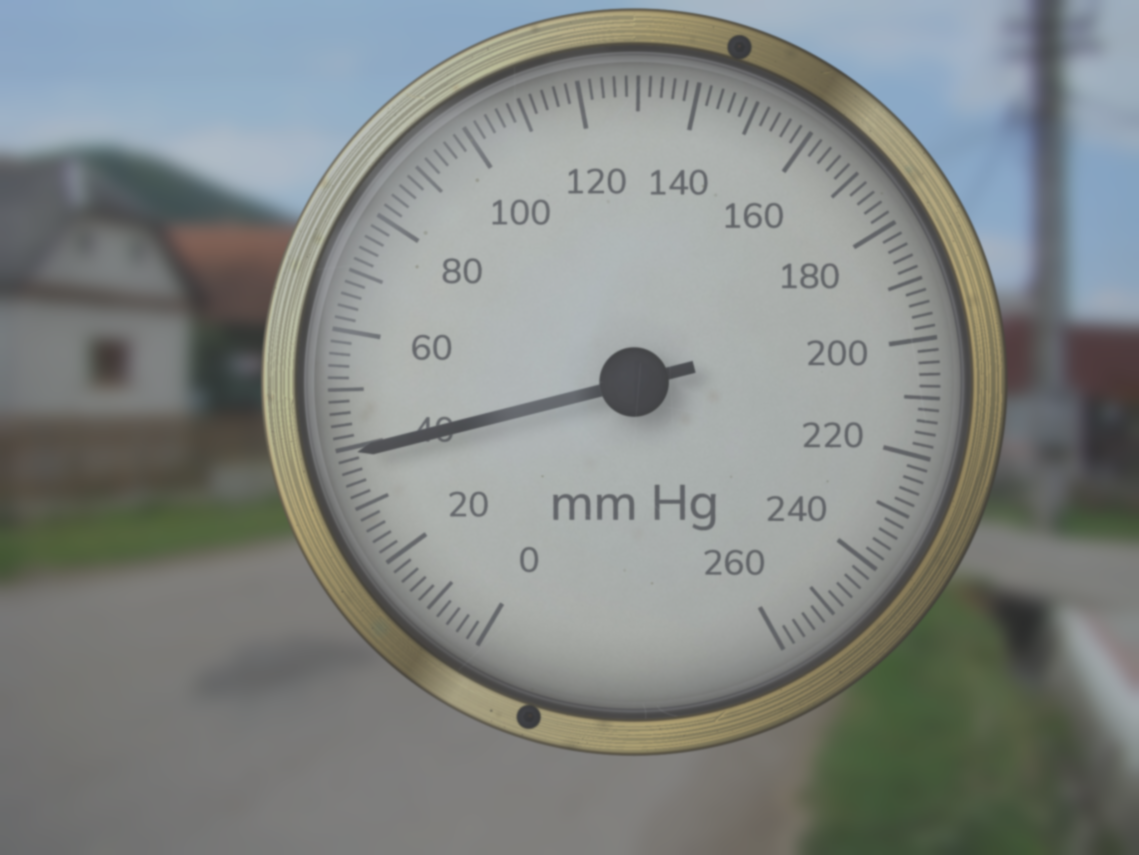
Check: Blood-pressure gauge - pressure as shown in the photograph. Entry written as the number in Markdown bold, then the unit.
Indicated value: **39** mmHg
